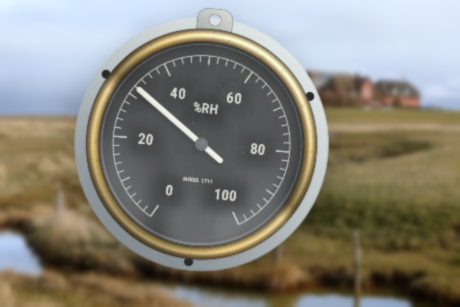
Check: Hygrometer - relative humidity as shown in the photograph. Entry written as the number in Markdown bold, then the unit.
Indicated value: **32** %
